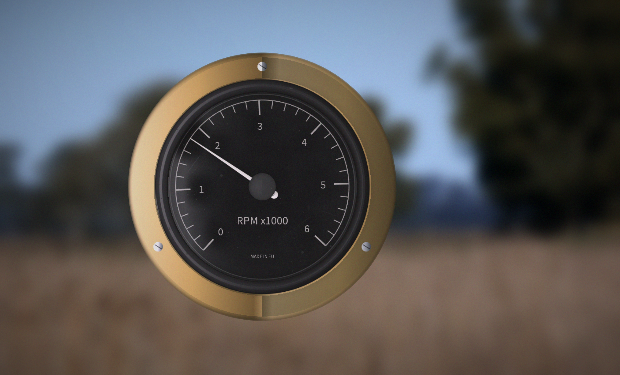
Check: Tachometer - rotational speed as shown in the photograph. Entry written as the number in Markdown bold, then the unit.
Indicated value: **1800** rpm
